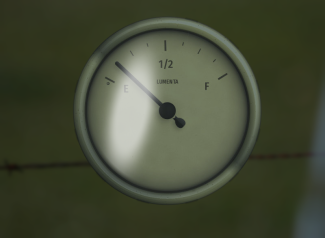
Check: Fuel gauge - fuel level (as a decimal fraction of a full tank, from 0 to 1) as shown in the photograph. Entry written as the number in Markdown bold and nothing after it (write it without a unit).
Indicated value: **0.125**
